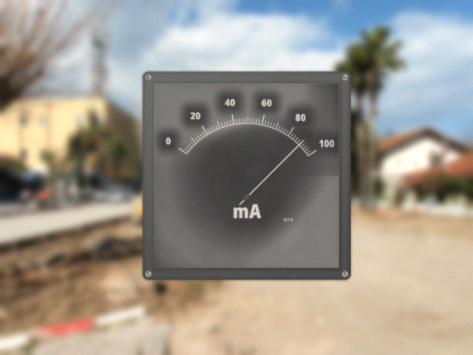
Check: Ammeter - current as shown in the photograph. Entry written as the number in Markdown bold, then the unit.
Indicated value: **90** mA
